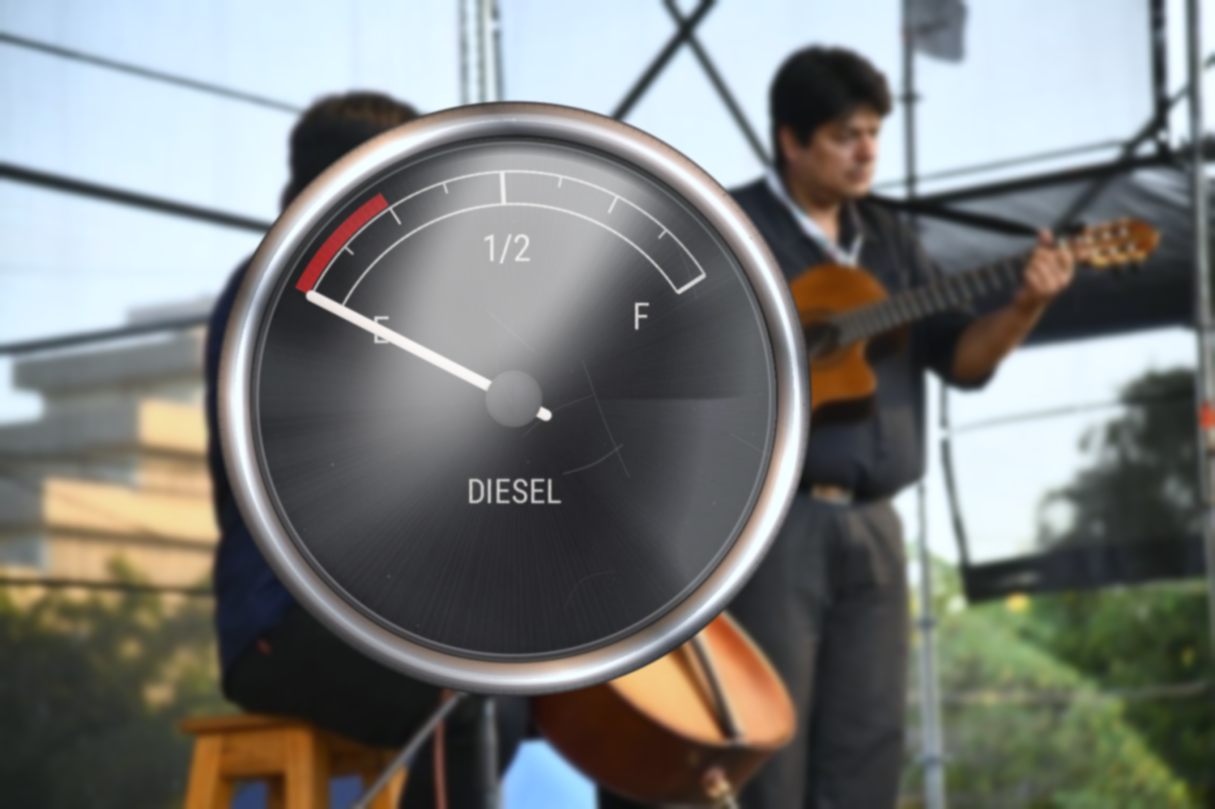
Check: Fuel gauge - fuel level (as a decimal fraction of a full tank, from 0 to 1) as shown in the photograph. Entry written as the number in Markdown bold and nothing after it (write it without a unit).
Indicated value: **0**
